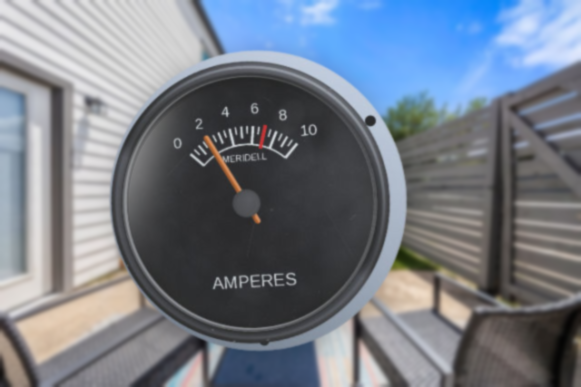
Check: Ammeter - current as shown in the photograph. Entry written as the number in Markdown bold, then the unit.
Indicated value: **2** A
